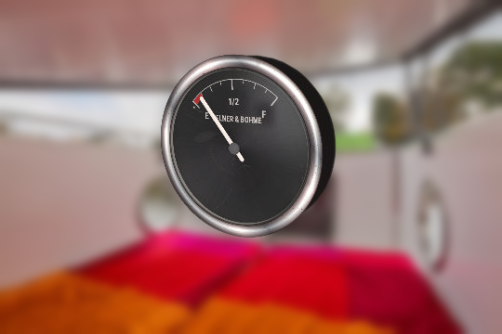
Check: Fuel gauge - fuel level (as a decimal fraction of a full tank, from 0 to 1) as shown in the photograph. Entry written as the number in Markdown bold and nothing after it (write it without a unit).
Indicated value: **0.125**
